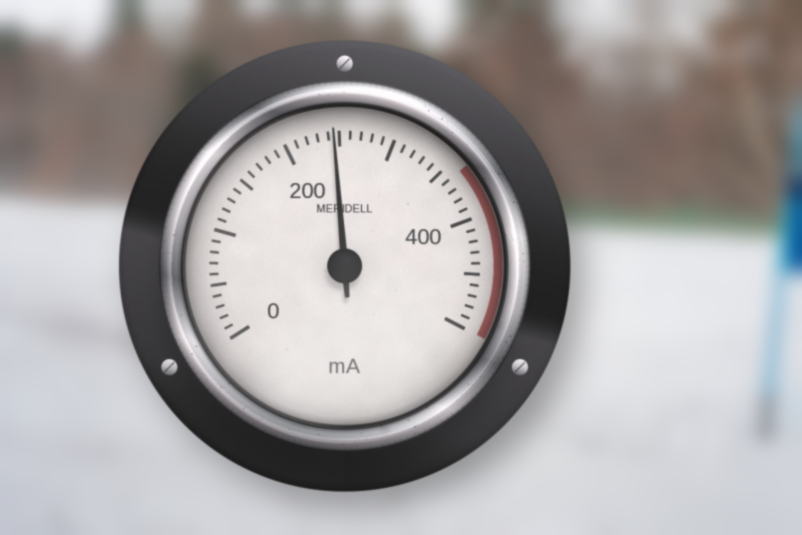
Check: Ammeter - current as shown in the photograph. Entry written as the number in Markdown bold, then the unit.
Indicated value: **245** mA
